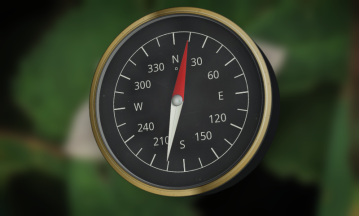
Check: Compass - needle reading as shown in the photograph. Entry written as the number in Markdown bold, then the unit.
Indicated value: **15** °
